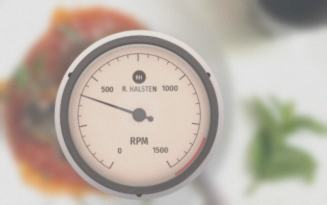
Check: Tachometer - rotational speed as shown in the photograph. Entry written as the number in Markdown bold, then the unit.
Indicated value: **400** rpm
